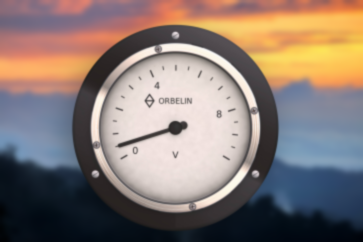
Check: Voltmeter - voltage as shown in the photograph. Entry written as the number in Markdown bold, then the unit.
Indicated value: **0.5** V
